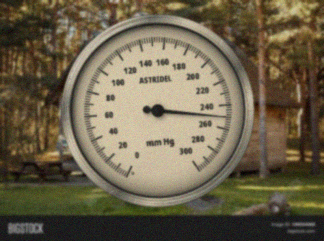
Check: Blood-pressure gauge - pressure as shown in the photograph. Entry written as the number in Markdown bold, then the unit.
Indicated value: **250** mmHg
